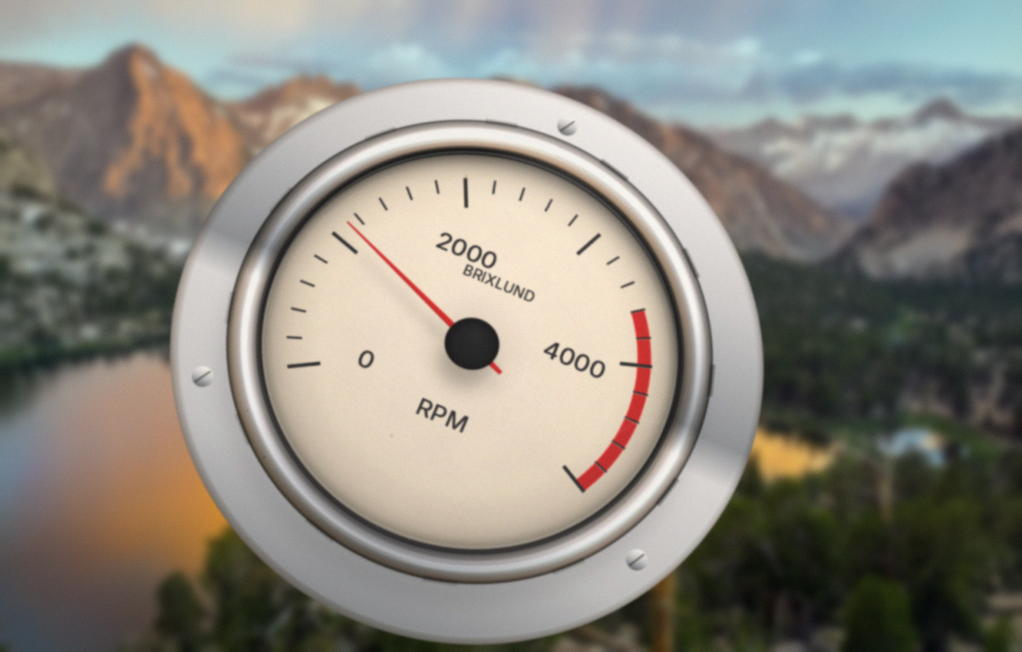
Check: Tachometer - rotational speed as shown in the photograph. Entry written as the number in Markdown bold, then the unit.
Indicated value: **1100** rpm
